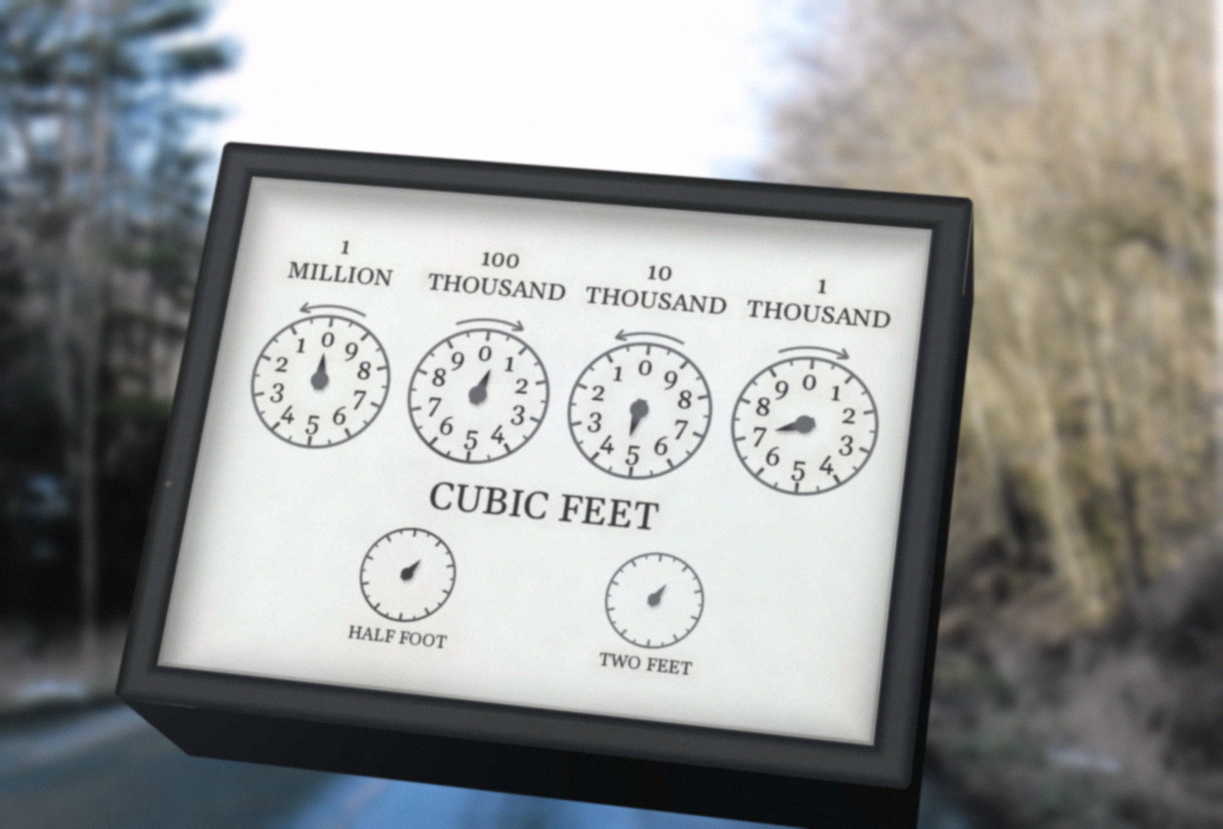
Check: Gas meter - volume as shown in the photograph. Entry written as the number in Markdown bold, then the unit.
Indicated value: **4700** ft³
